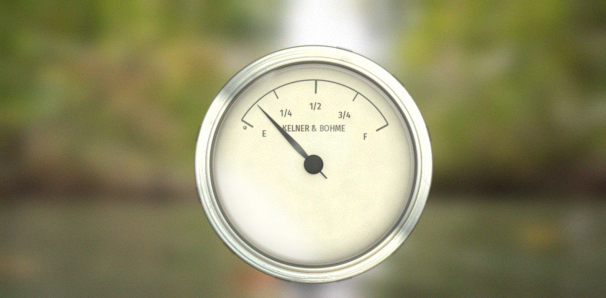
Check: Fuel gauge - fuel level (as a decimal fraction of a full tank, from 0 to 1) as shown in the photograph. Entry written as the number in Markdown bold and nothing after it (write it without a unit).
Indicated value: **0.125**
